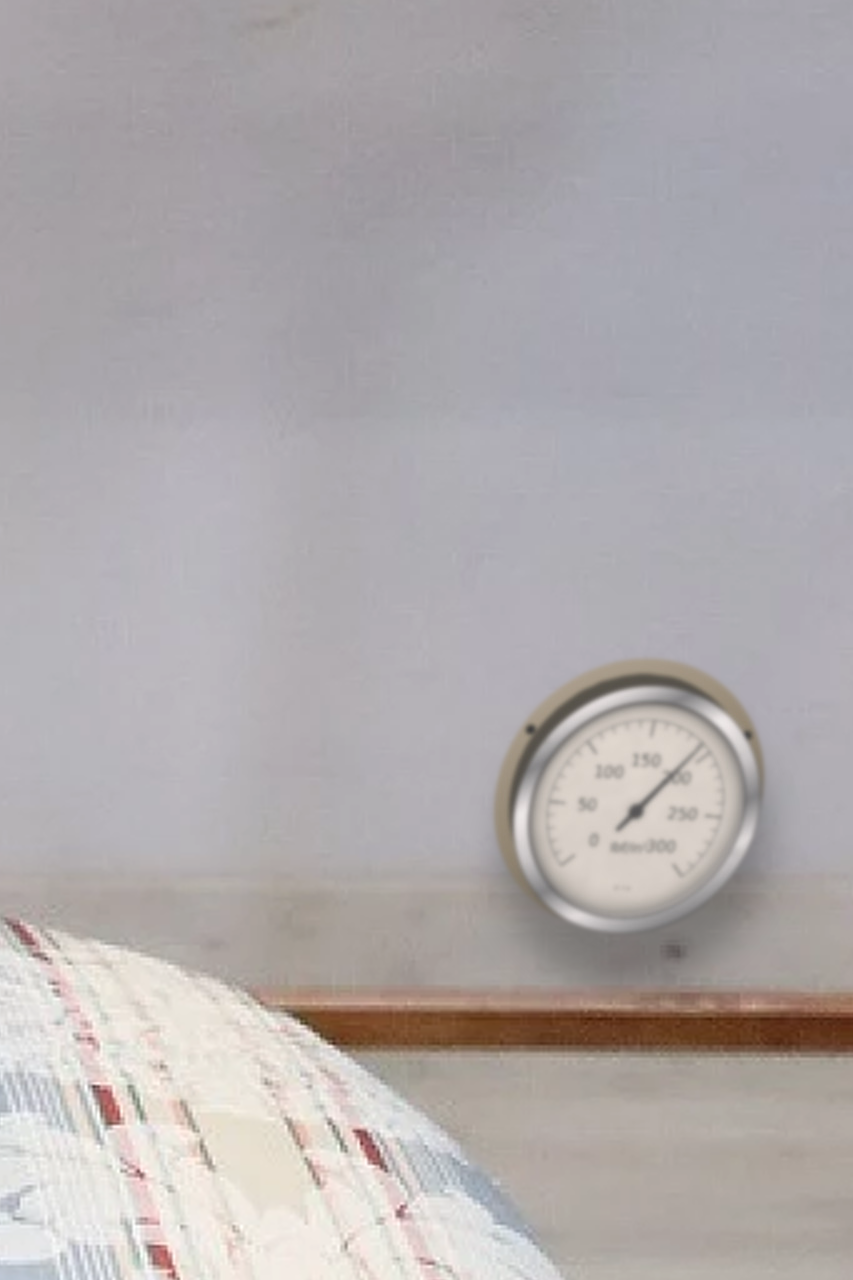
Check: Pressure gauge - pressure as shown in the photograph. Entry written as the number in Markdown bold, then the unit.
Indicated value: **190** psi
